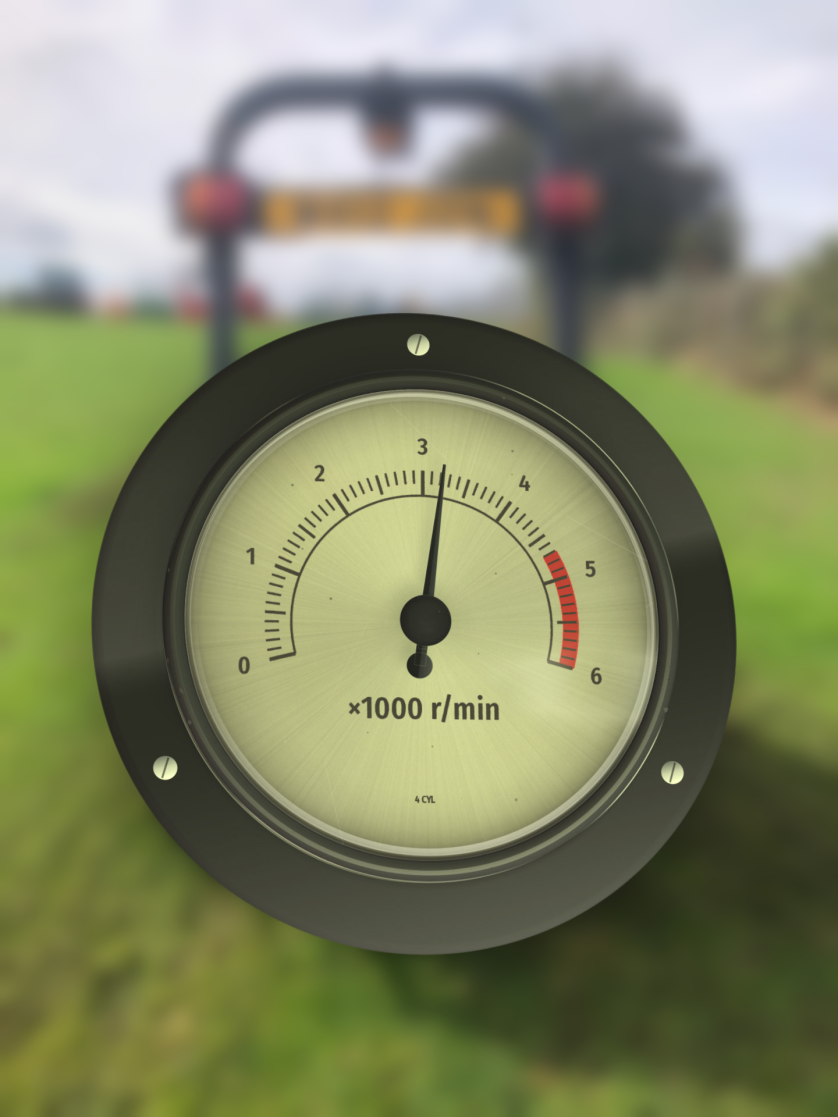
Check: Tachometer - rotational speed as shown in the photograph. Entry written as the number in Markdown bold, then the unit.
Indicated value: **3200** rpm
